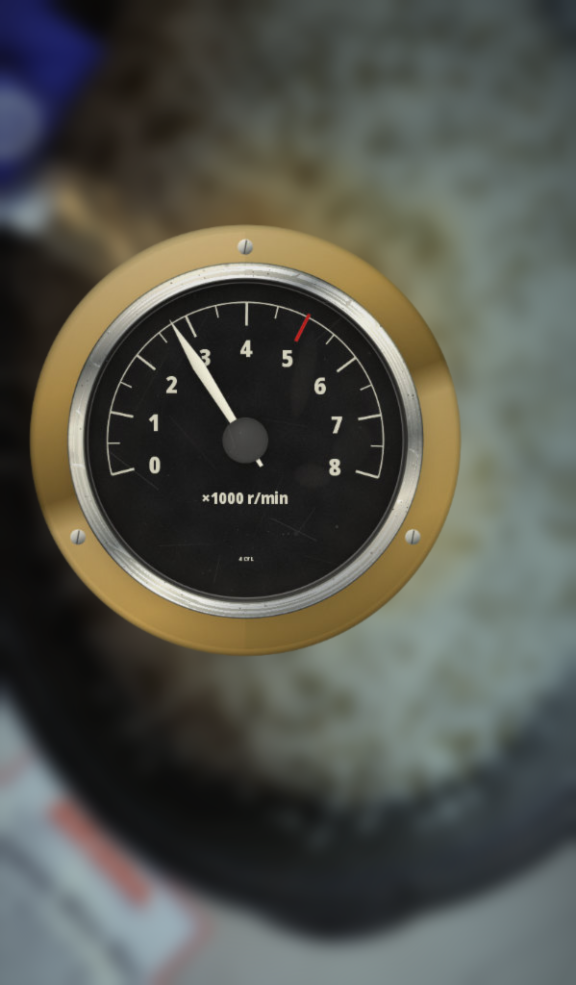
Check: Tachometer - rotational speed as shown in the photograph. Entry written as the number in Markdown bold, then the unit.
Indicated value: **2750** rpm
